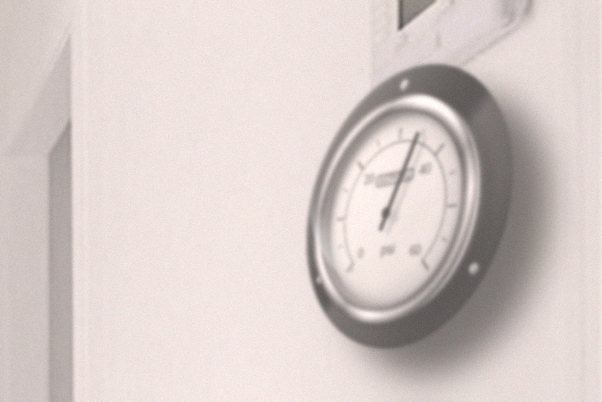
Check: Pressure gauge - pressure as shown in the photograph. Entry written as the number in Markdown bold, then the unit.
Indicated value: **35** psi
